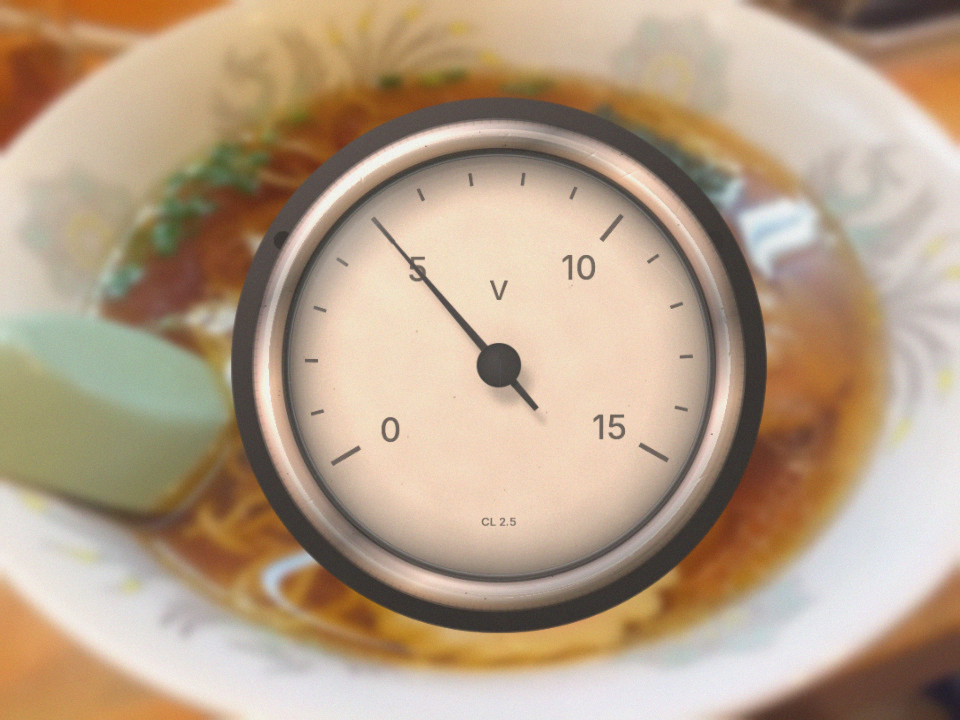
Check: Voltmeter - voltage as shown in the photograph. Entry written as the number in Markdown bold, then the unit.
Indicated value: **5** V
